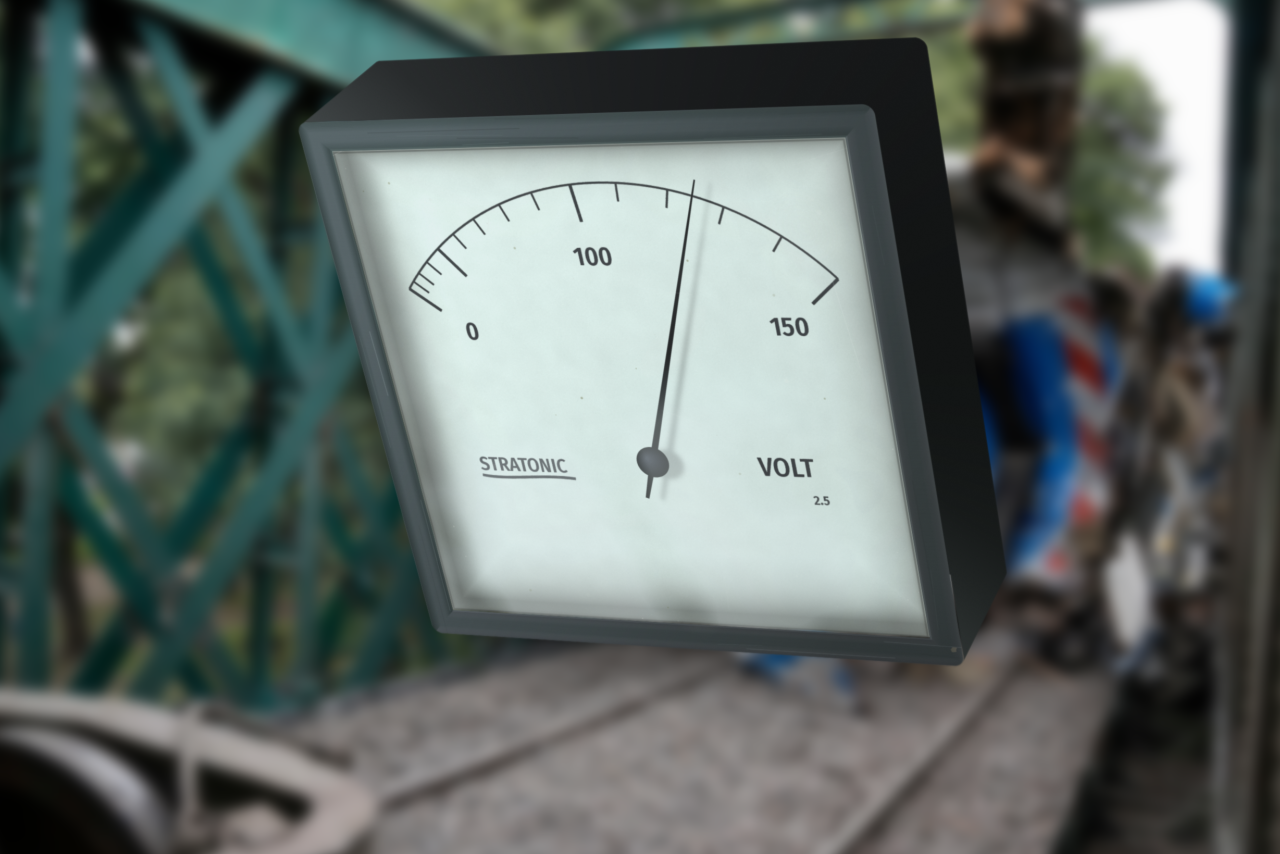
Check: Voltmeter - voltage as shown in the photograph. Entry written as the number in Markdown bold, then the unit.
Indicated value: **125** V
